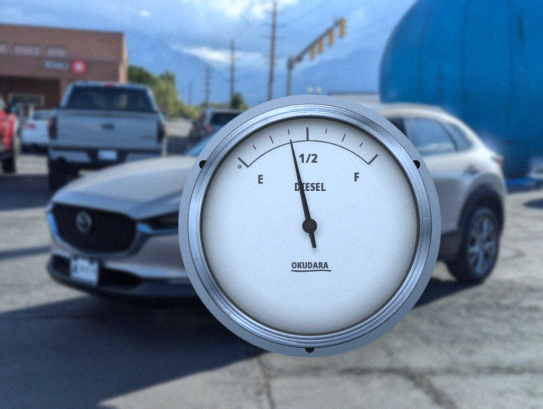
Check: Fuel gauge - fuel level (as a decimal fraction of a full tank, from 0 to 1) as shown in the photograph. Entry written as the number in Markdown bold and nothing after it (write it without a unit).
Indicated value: **0.375**
